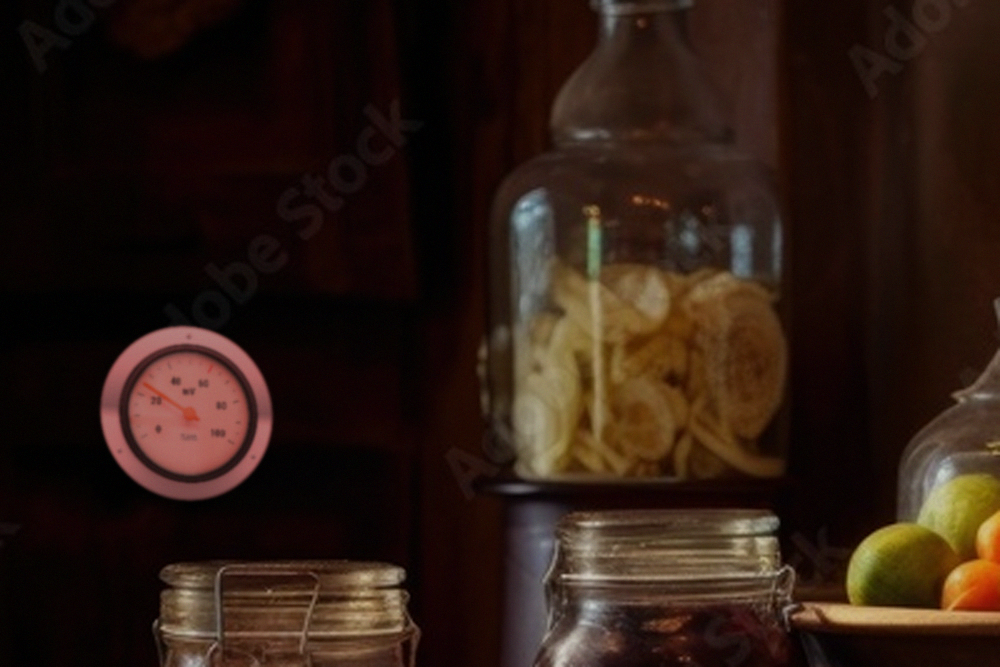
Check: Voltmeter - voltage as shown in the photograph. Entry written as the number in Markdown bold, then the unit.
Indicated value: **25** mV
